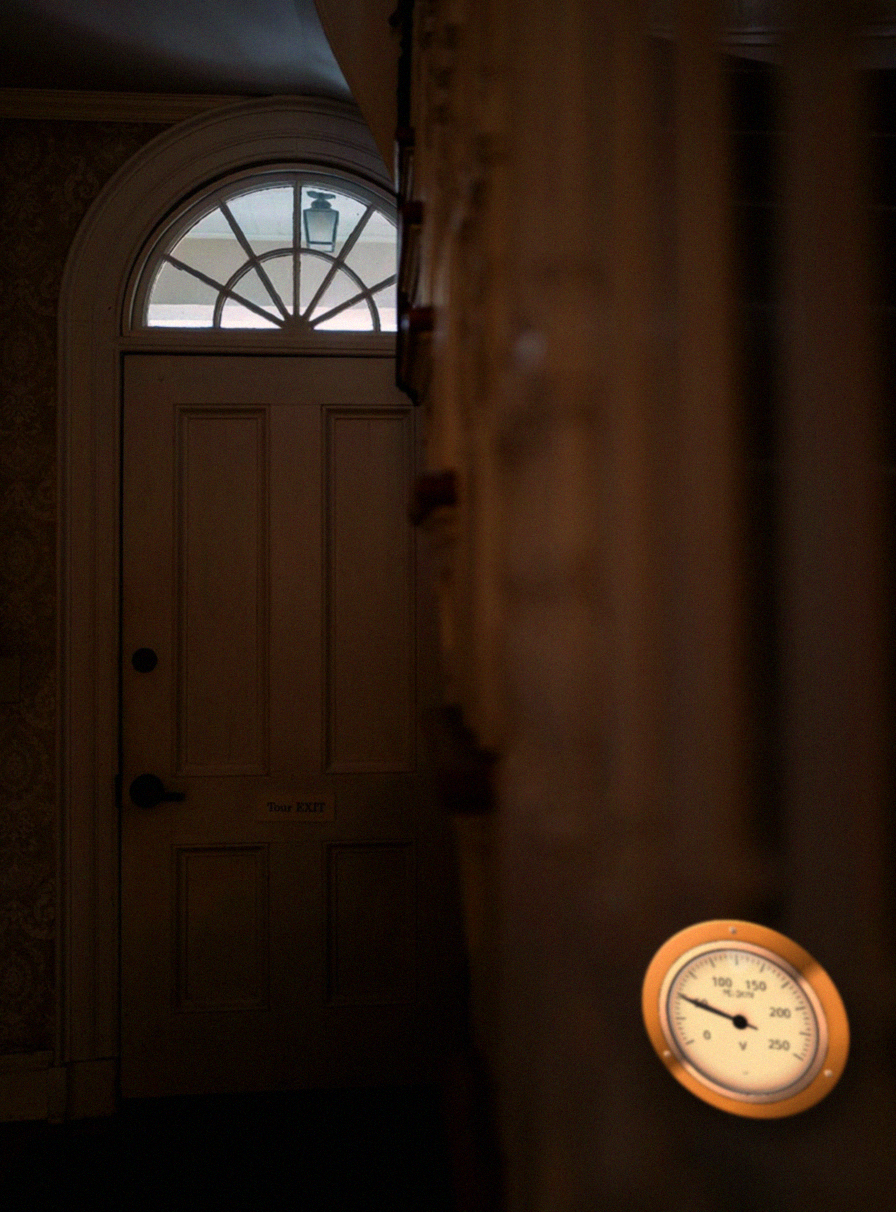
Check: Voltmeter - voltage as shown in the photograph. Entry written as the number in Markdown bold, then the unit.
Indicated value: **50** V
